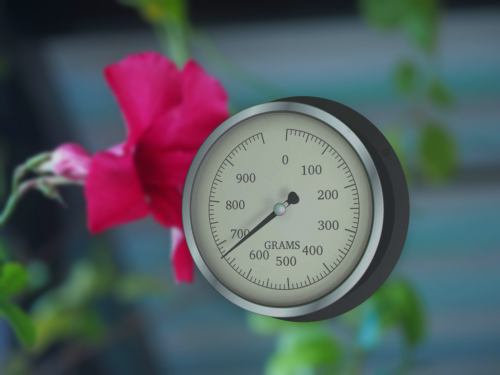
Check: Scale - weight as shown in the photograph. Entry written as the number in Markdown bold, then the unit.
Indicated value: **670** g
